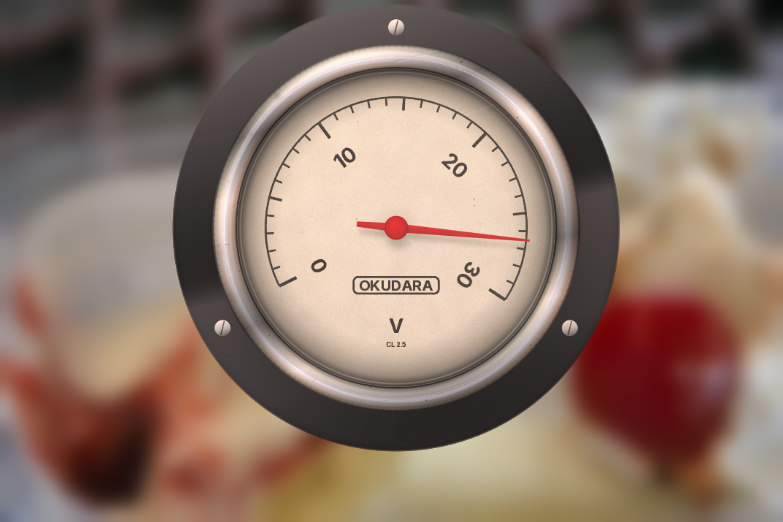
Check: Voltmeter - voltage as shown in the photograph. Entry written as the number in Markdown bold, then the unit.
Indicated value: **26.5** V
